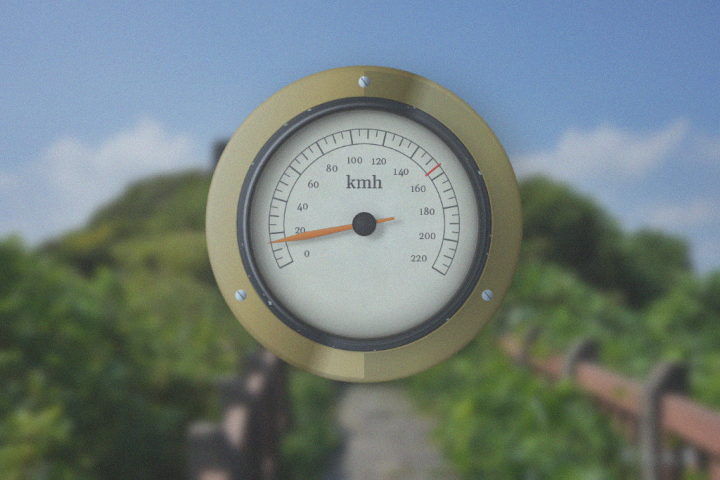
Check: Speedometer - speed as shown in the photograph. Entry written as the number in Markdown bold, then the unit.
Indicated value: **15** km/h
